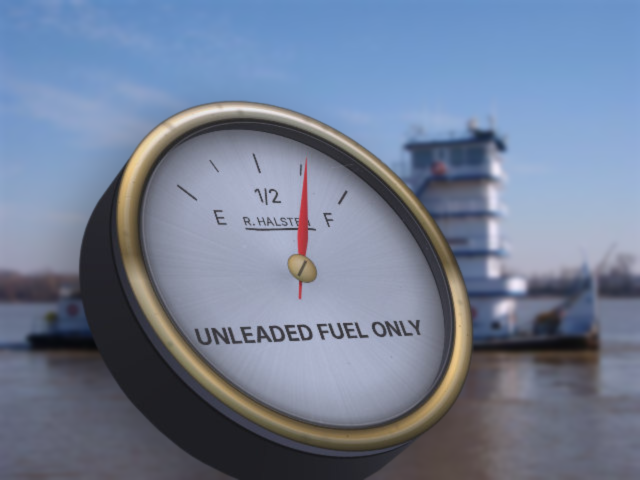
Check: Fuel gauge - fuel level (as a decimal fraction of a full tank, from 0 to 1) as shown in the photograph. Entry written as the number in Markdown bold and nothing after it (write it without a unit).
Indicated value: **0.75**
